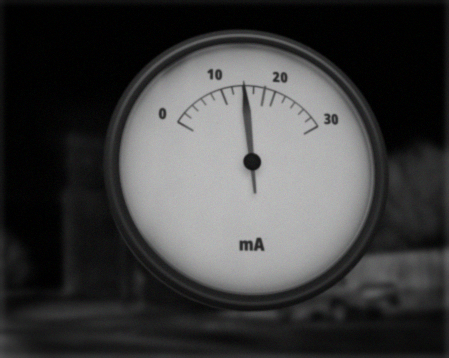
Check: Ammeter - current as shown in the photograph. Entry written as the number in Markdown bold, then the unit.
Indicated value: **14** mA
